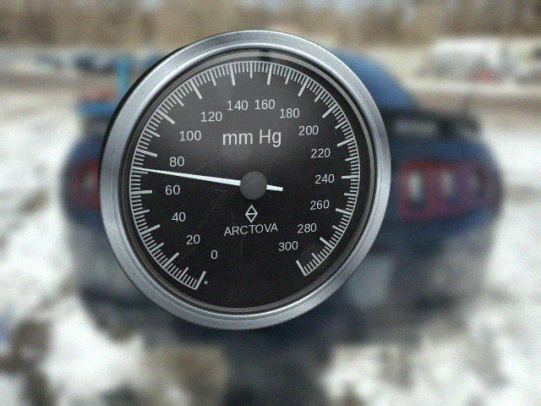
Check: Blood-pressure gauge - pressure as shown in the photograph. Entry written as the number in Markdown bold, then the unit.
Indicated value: **72** mmHg
